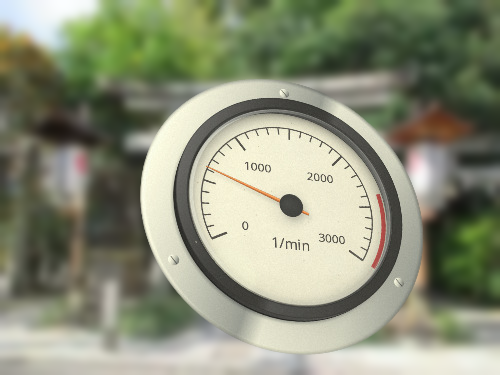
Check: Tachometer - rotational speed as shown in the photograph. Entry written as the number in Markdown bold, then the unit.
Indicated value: **600** rpm
